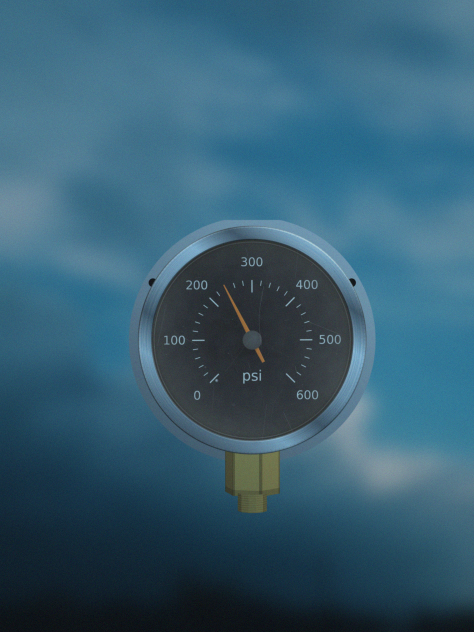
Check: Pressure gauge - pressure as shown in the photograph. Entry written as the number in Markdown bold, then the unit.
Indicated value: **240** psi
